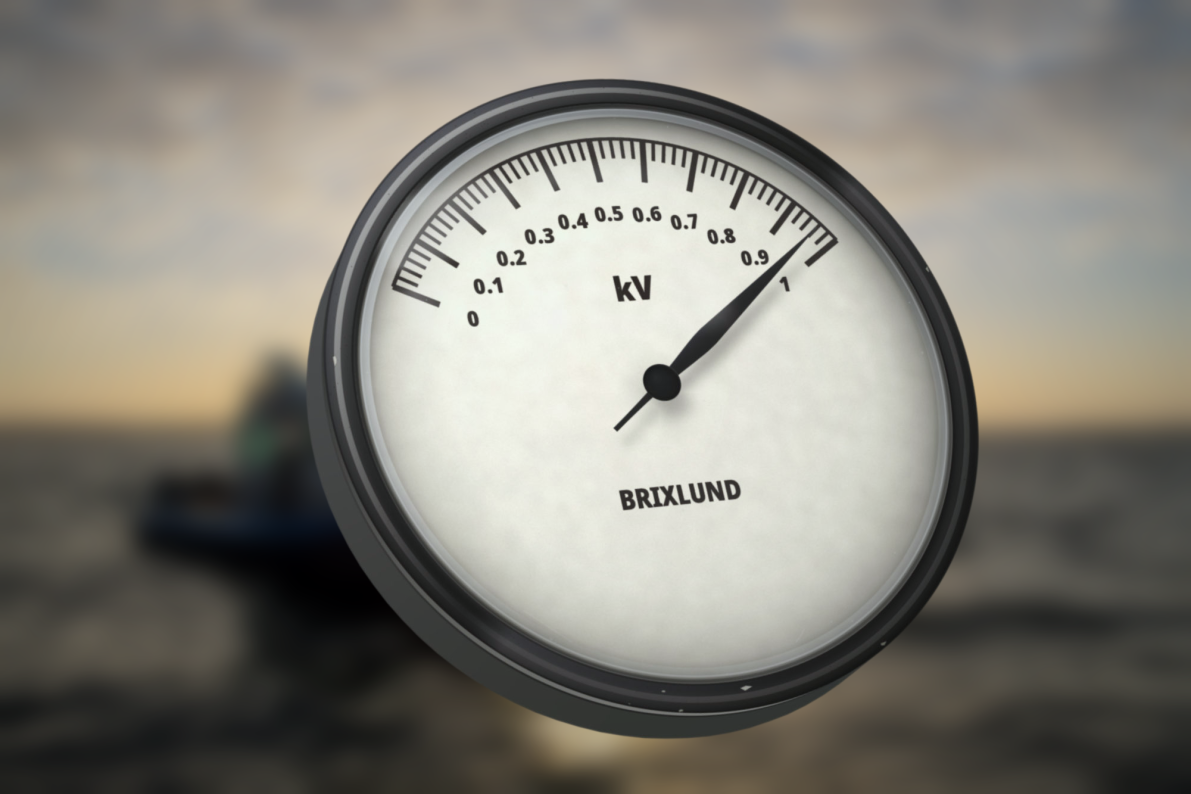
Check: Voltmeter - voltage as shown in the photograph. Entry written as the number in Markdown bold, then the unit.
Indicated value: **0.96** kV
